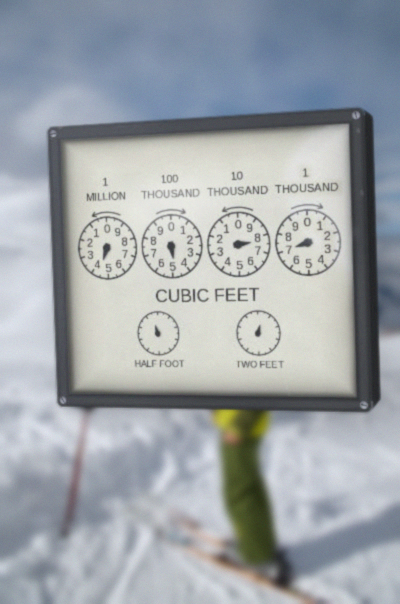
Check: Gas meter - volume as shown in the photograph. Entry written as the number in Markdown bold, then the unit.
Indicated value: **447700** ft³
